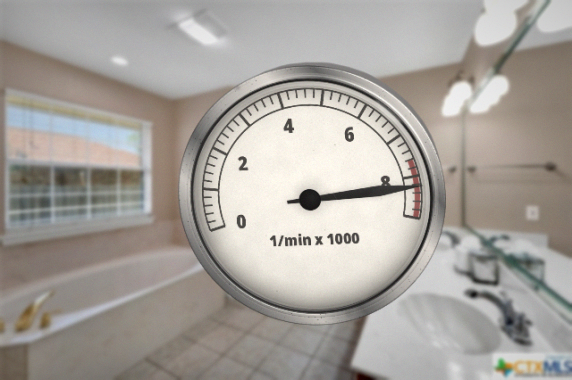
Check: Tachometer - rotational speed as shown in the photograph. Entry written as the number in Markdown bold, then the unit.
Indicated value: **8200** rpm
